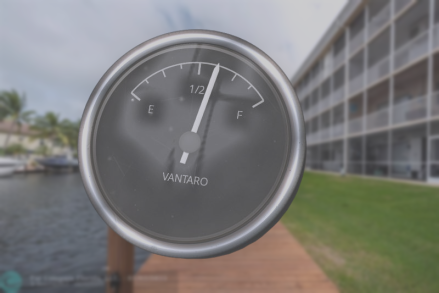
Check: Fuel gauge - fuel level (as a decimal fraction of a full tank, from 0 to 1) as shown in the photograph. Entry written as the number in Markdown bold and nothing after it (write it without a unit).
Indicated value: **0.625**
